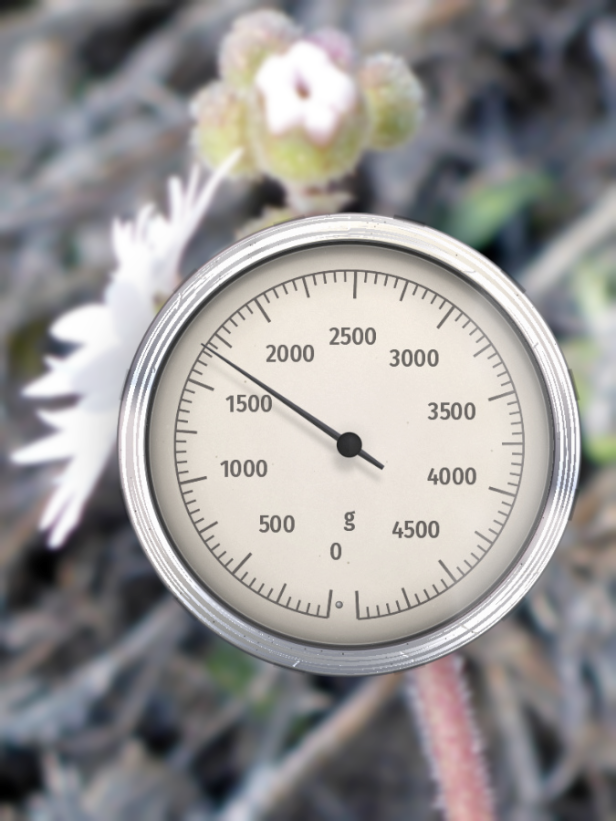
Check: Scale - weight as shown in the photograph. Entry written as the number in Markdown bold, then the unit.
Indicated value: **1675** g
